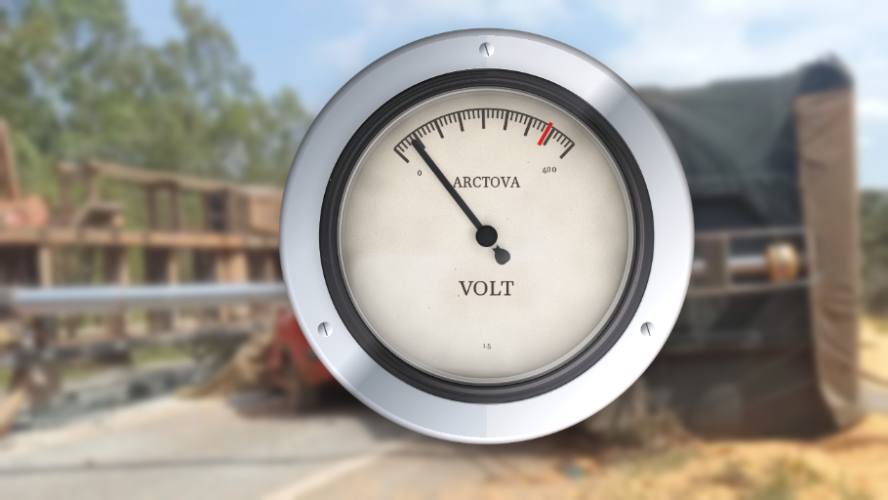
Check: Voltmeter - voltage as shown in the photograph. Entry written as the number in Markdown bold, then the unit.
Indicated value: **40** V
